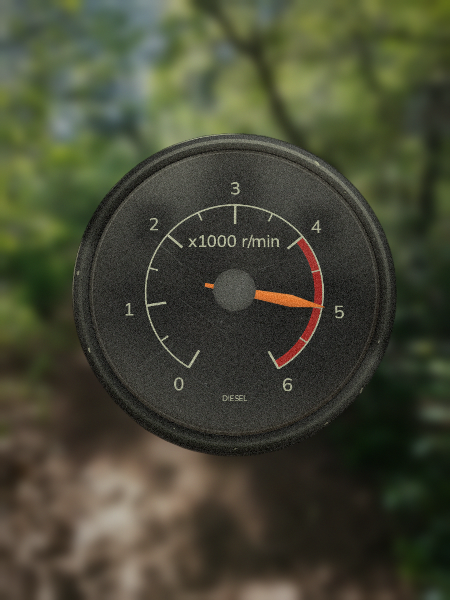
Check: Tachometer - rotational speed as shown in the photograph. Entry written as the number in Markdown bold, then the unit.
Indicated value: **5000** rpm
